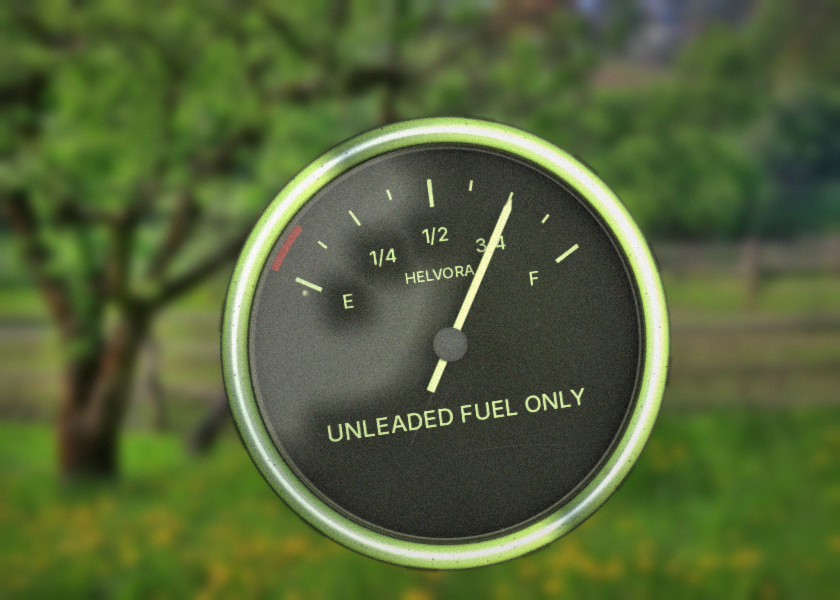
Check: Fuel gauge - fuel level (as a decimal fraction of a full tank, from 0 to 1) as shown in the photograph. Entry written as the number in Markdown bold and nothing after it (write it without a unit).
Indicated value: **0.75**
